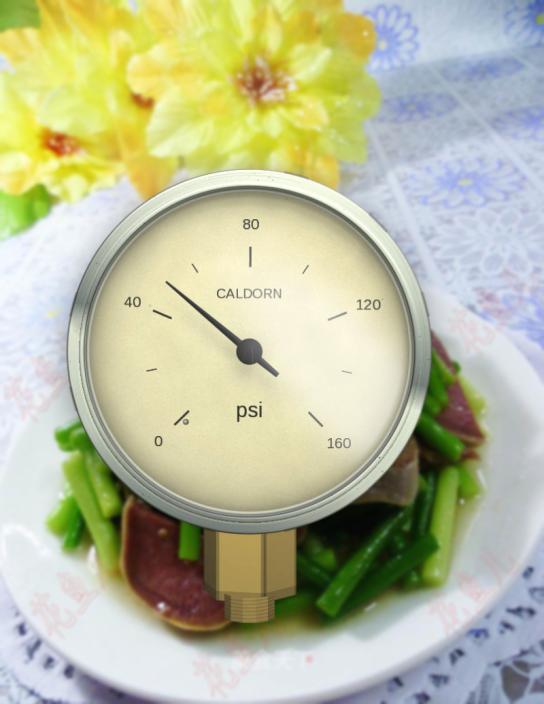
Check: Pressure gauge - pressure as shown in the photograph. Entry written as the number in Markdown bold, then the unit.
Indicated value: **50** psi
